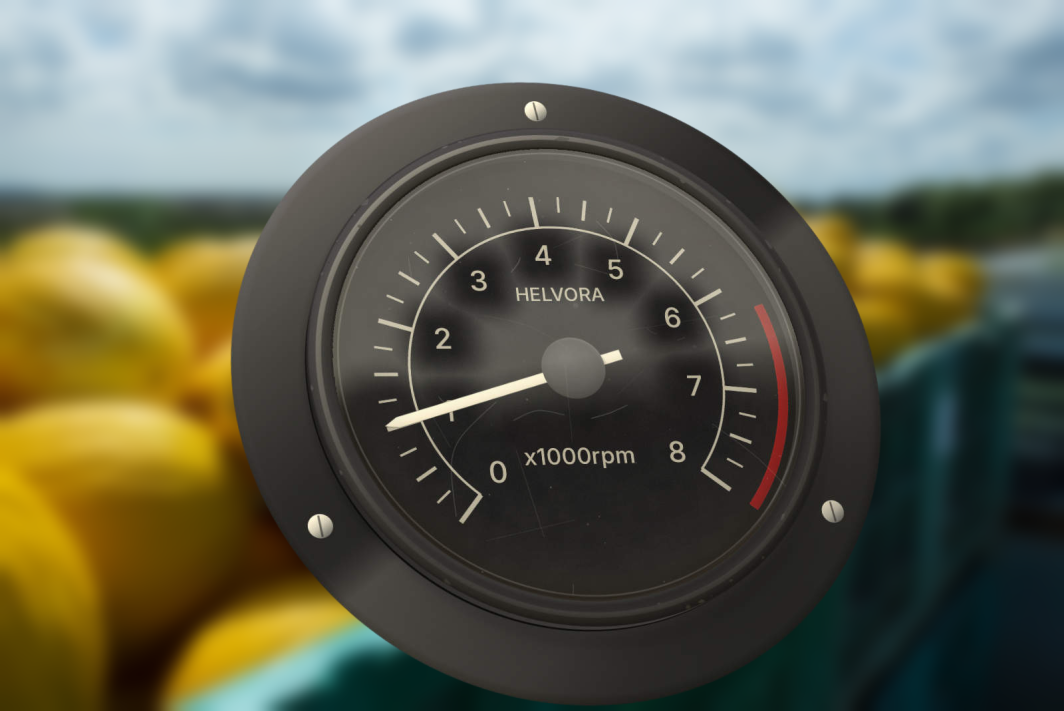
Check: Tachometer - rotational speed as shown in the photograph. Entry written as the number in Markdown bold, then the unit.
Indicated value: **1000** rpm
